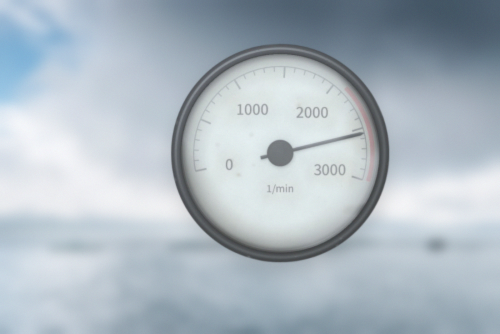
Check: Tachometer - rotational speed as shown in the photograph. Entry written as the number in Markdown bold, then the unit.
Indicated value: **2550** rpm
